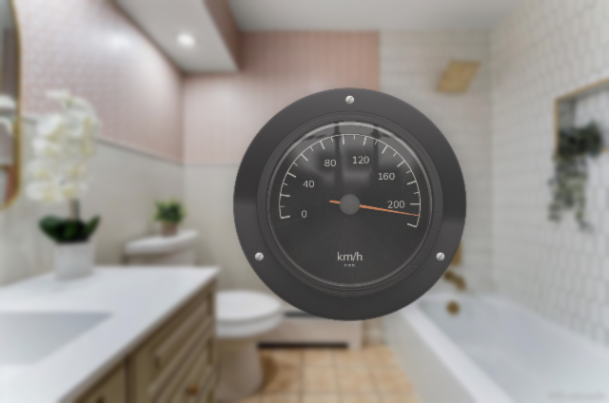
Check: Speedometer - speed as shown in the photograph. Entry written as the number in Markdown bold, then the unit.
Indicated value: **210** km/h
